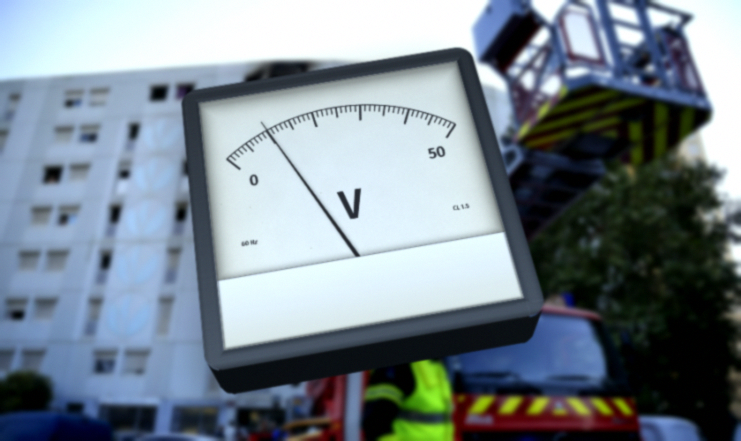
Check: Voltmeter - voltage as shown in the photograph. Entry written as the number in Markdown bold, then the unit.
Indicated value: **10** V
